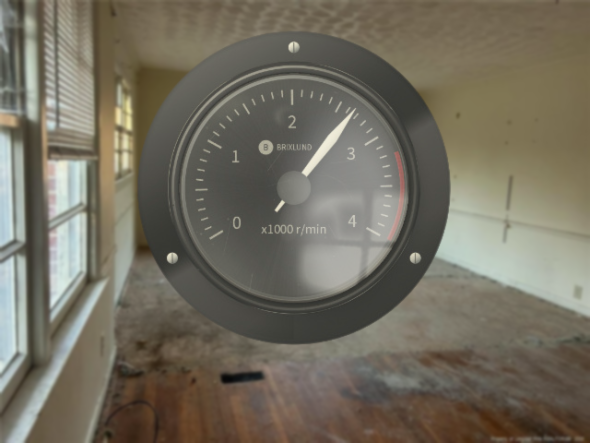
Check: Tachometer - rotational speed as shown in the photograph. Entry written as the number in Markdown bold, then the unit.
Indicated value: **2650** rpm
